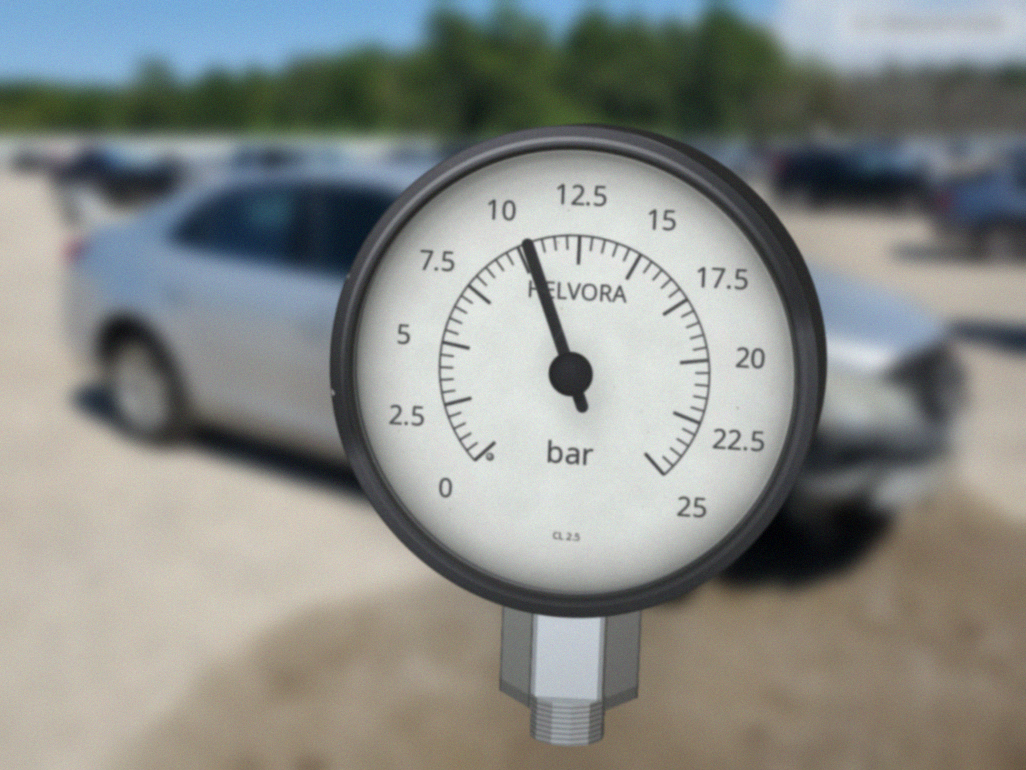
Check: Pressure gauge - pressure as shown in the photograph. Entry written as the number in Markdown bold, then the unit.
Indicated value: **10.5** bar
